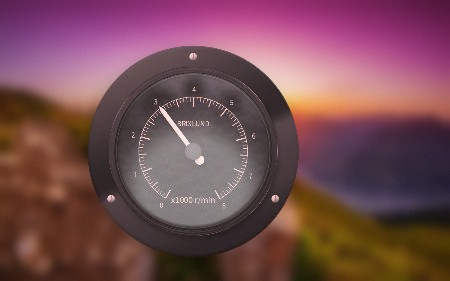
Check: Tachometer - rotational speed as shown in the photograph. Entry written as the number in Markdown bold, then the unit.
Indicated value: **3000** rpm
